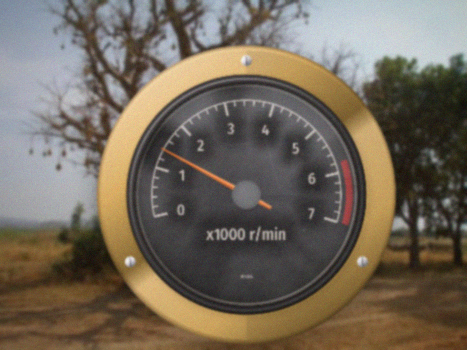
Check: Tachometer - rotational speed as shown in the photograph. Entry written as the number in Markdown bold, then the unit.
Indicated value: **1400** rpm
